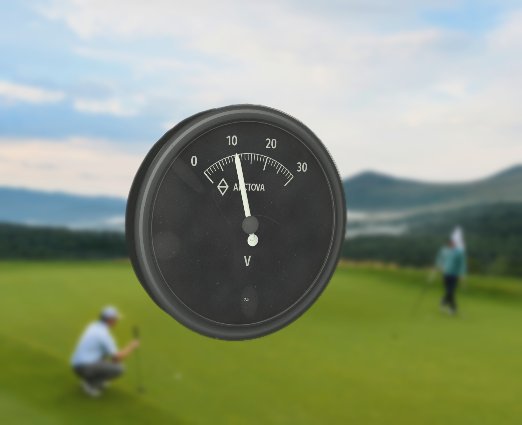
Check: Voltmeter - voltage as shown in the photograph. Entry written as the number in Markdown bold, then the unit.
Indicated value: **10** V
